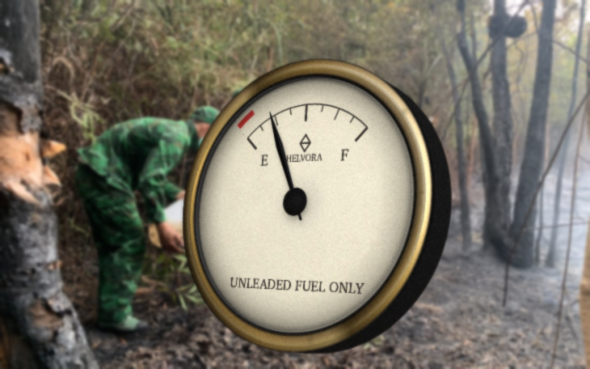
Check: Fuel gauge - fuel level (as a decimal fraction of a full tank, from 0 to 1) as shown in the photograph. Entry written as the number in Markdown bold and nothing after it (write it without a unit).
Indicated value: **0.25**
